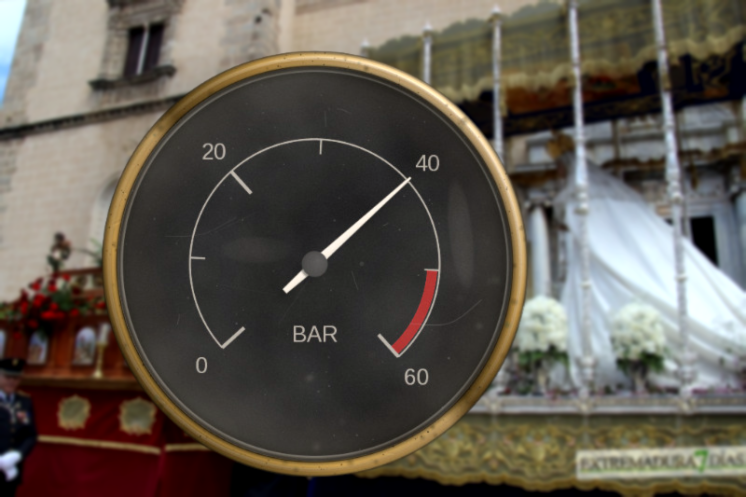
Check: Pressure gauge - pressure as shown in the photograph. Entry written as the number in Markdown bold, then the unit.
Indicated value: **40** bar
